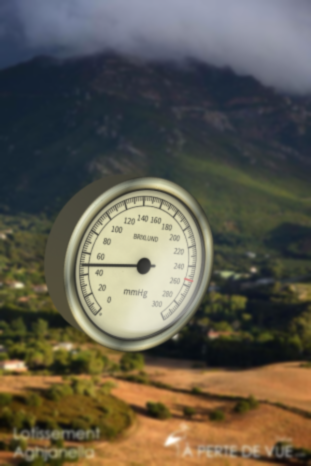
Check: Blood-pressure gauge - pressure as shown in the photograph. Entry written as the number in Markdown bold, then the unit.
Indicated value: **50** mmHg
